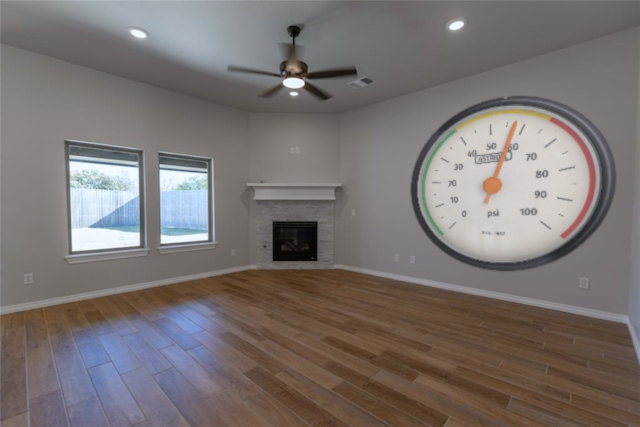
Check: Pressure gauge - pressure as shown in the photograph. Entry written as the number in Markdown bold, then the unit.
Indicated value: **57.5** psi
